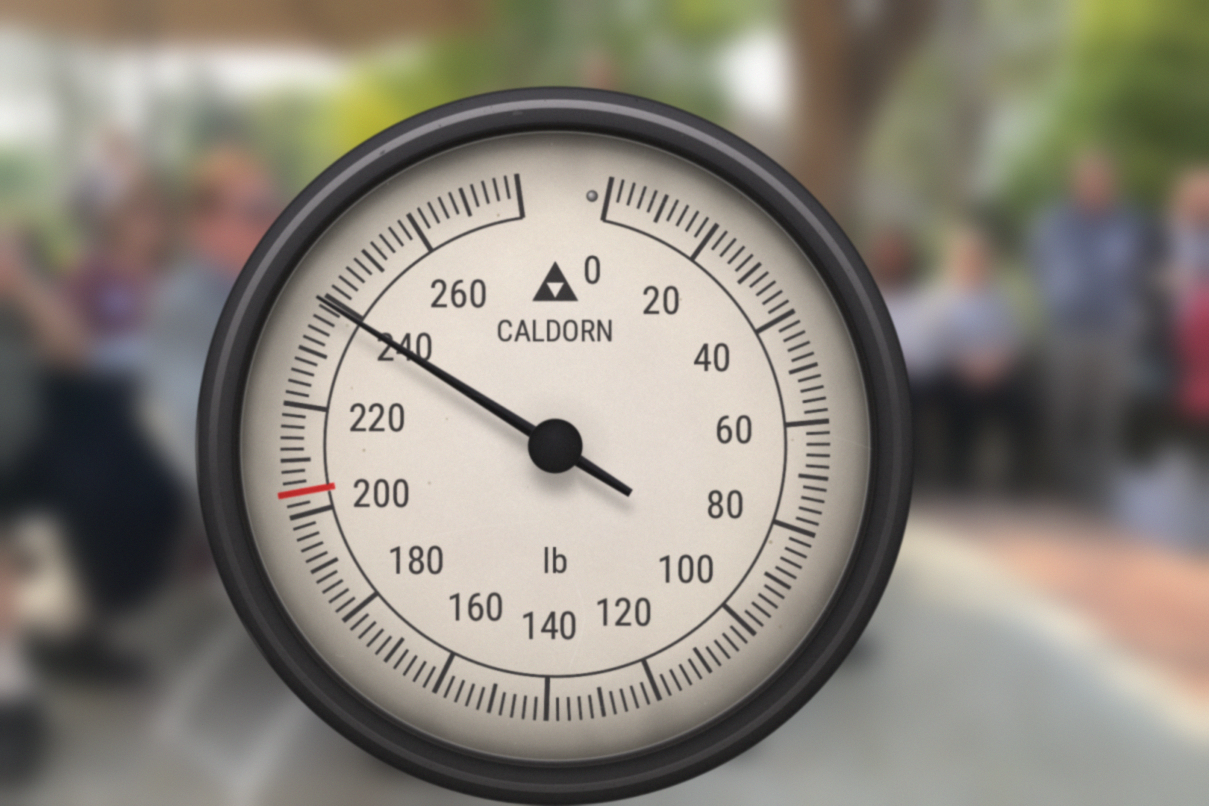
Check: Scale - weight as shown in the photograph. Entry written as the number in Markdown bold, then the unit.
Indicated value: **239** lb
